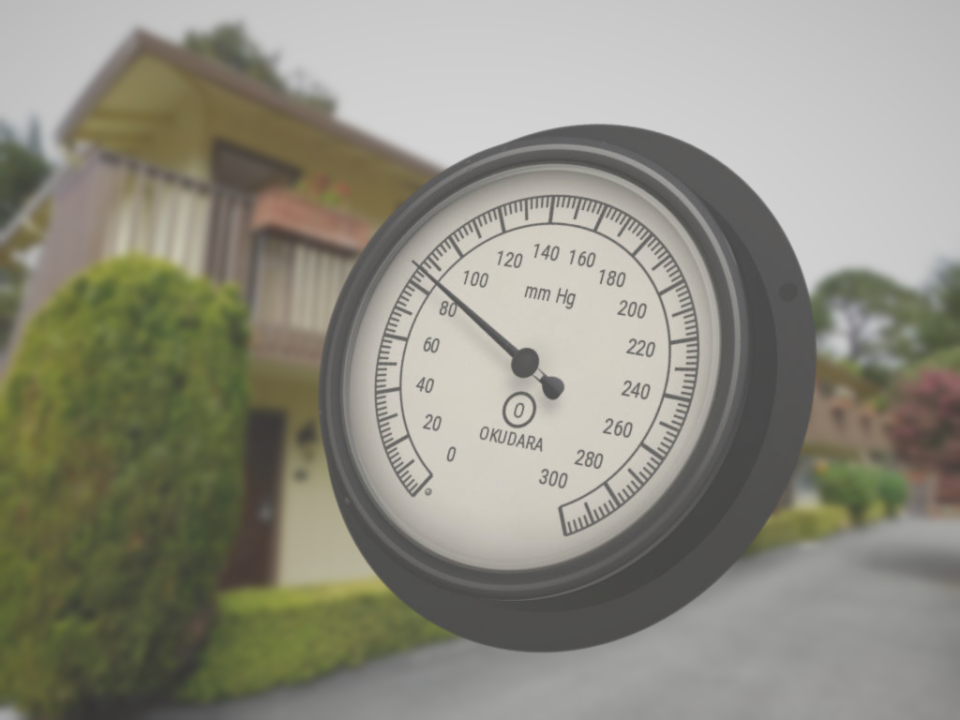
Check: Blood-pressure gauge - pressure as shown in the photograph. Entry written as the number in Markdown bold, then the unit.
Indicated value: **86** mmHg
